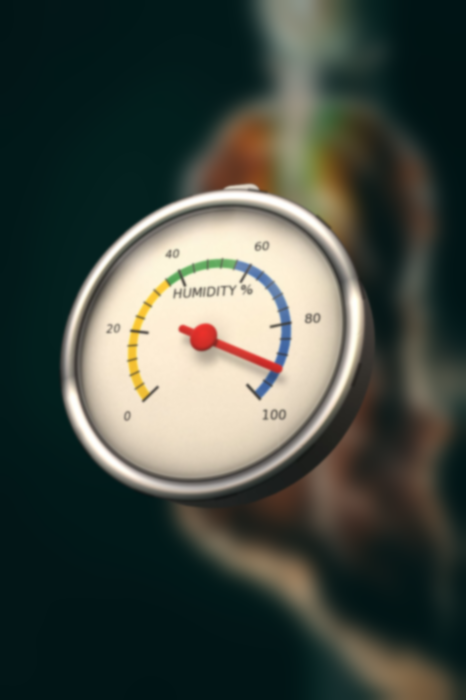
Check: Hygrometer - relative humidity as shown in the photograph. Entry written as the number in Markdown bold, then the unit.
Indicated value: **92** %
